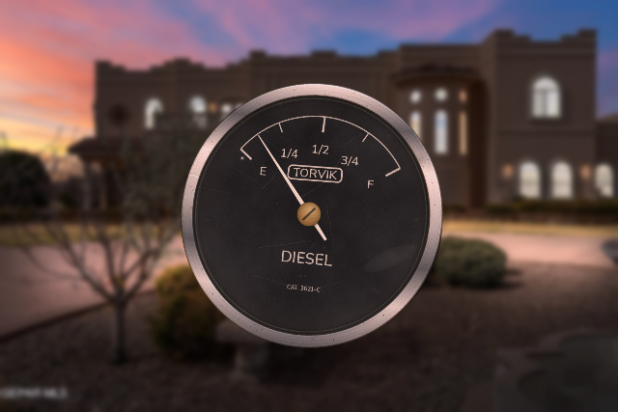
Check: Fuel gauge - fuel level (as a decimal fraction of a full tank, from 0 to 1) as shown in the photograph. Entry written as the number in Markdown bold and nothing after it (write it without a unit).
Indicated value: **0.125**
